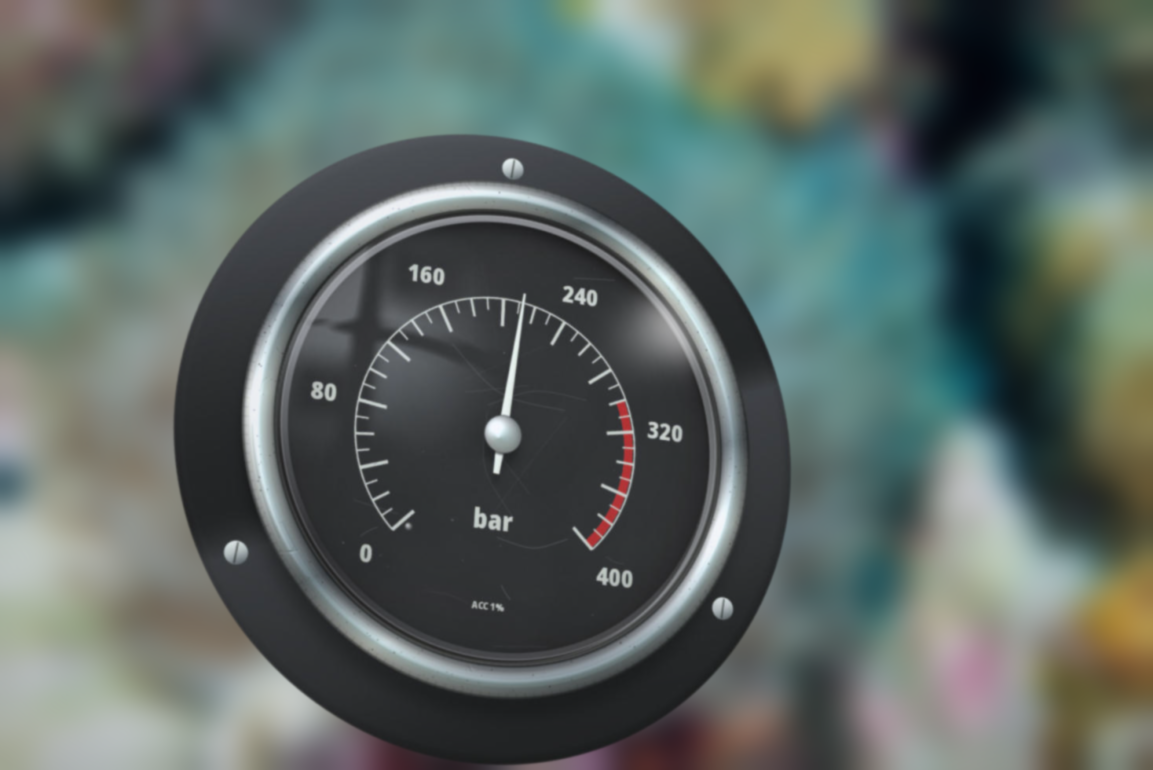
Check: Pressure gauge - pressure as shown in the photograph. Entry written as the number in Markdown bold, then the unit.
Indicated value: **210** bar
